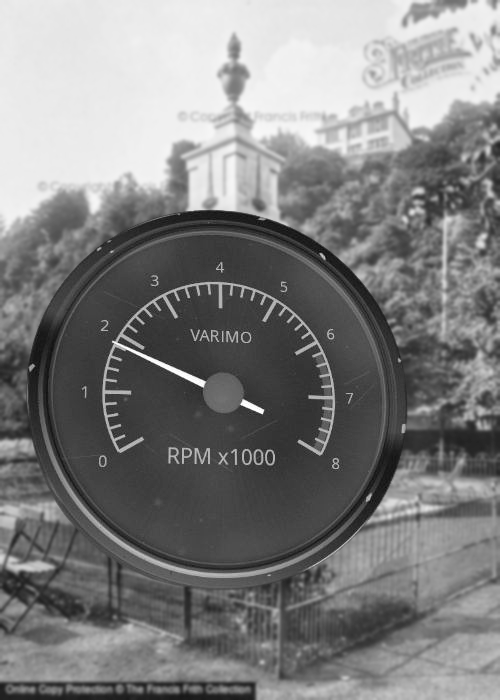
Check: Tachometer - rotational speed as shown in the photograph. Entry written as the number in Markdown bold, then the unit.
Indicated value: **1800** rpm
